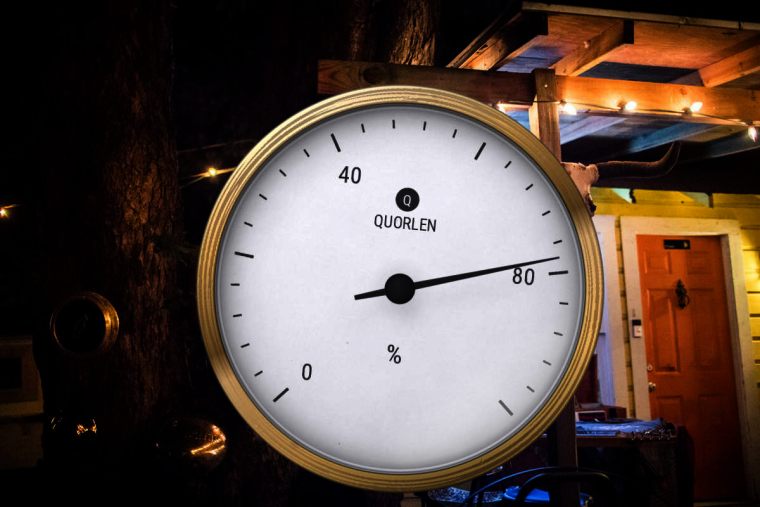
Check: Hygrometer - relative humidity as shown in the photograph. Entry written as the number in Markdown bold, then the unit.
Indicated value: **78** %
